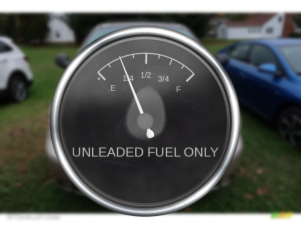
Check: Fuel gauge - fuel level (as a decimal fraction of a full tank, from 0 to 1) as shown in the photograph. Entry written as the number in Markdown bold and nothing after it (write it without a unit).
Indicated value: **0.25**
